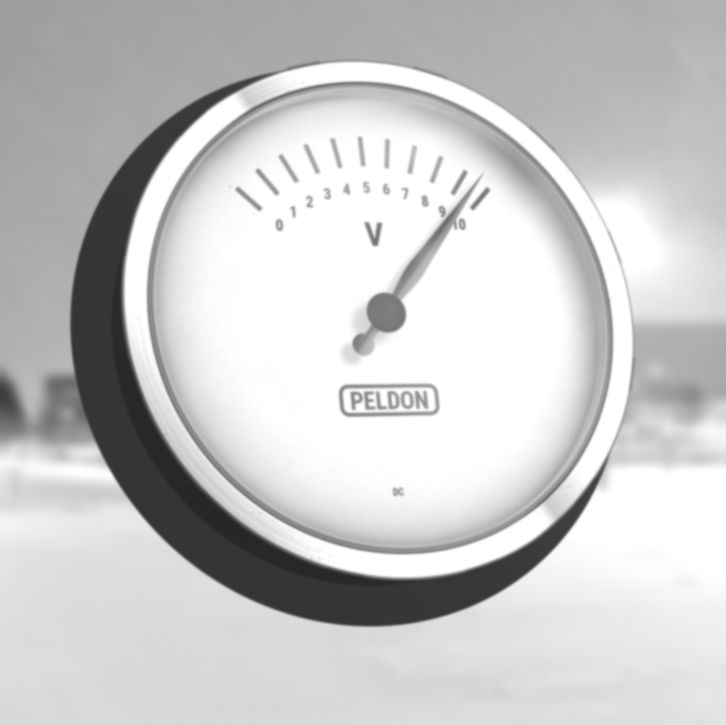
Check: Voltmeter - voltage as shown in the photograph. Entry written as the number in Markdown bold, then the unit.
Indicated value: **9.5** V
